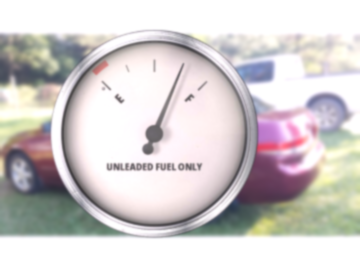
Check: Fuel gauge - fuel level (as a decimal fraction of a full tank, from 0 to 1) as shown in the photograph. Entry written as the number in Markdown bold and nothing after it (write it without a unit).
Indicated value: **0.75**
